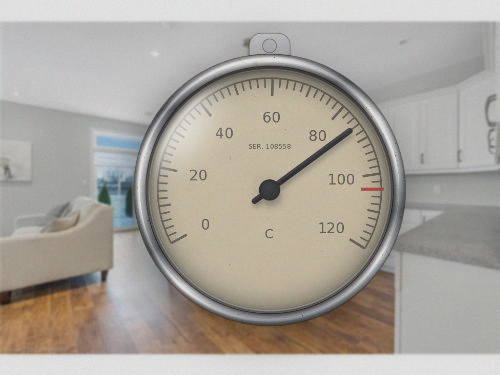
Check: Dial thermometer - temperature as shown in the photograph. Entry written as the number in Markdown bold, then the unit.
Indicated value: **86** °C
